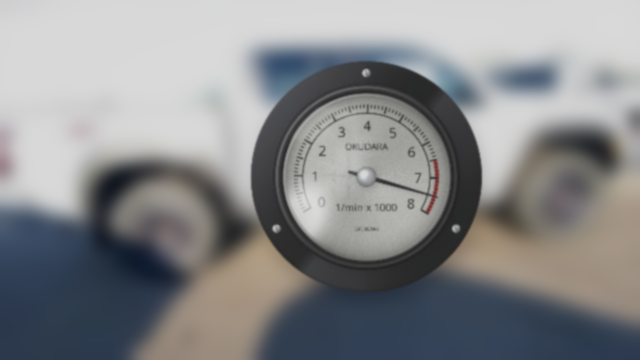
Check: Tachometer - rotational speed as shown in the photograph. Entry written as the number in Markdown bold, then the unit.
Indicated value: **7500** rpm
